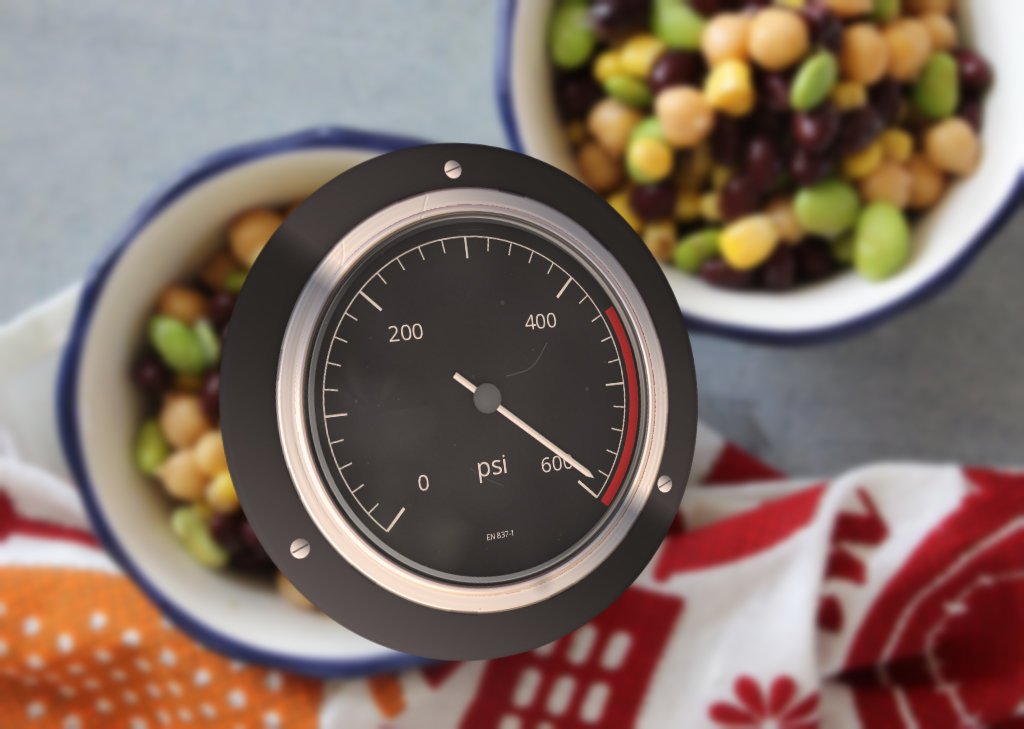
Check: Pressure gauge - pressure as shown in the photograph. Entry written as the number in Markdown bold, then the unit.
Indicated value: **590** psi
